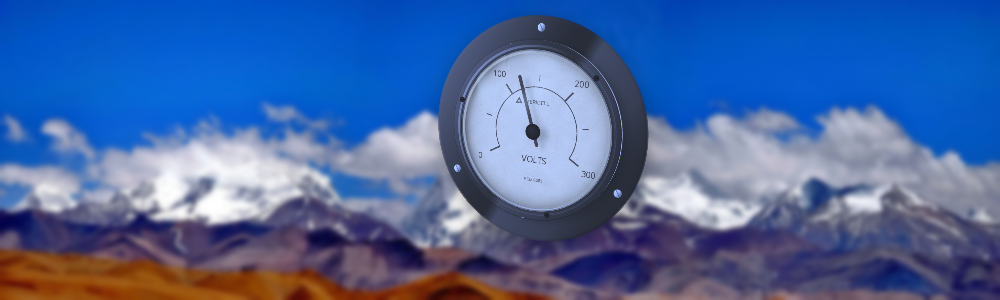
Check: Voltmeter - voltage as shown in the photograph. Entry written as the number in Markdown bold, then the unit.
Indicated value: **125** V
